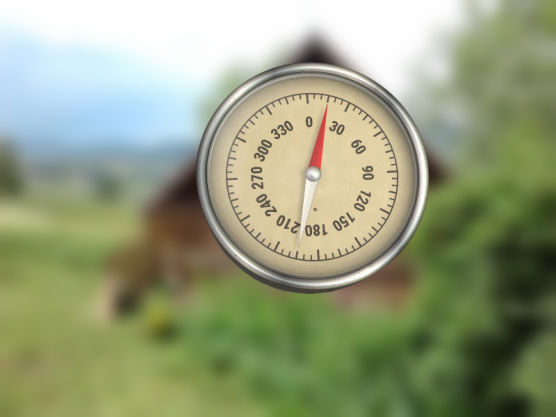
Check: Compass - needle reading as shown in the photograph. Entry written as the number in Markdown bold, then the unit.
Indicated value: **15** °
